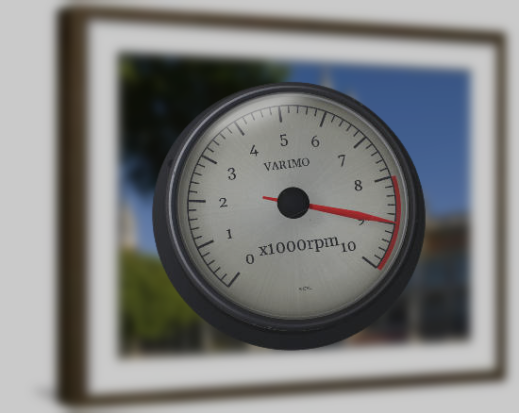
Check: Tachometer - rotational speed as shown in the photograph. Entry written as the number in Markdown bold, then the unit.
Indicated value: **9000** rpm
